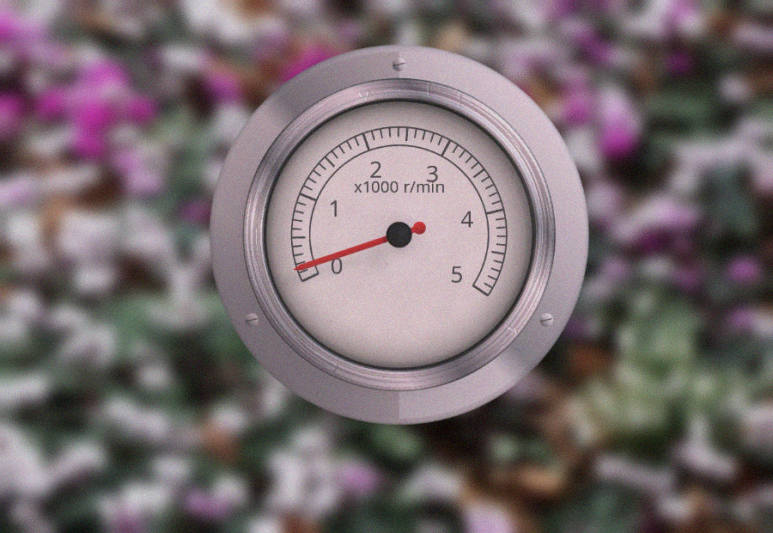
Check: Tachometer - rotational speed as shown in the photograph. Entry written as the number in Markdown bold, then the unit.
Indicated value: **150** rpm
